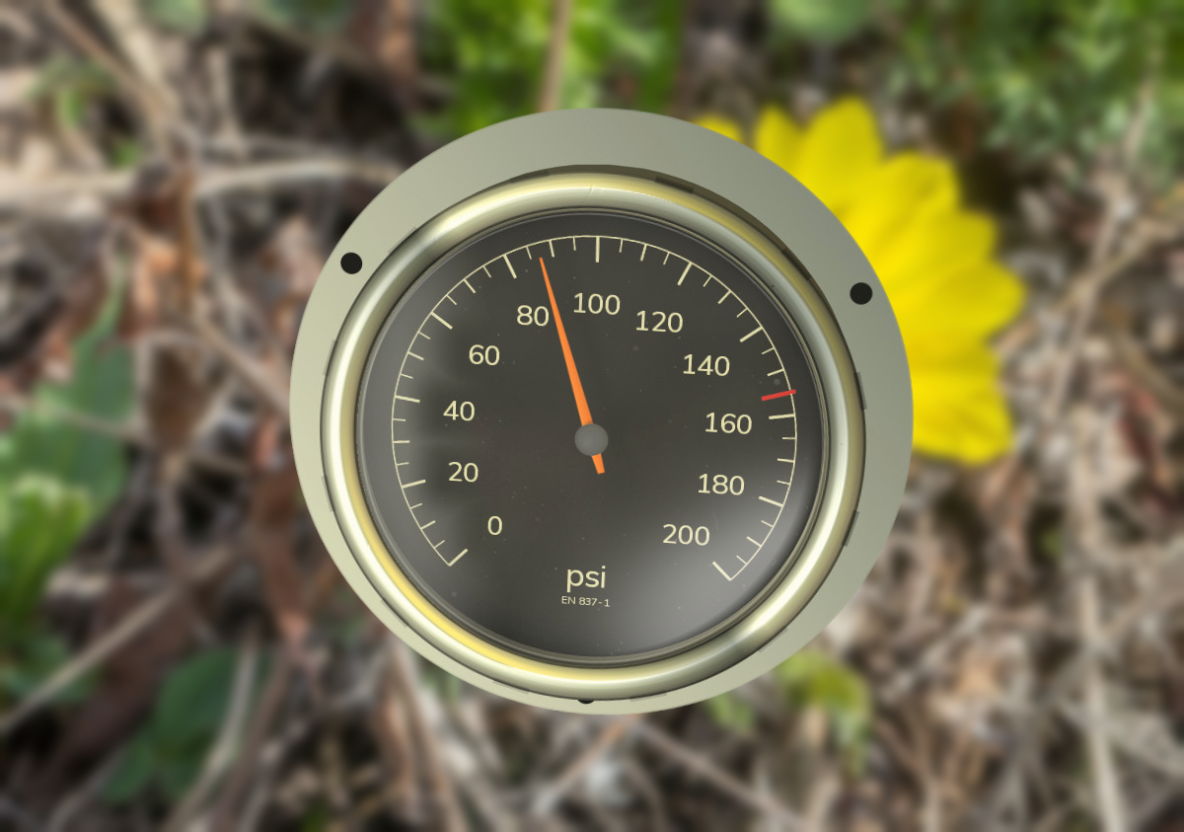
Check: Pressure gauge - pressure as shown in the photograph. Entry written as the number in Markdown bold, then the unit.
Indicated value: **87.5** psi
